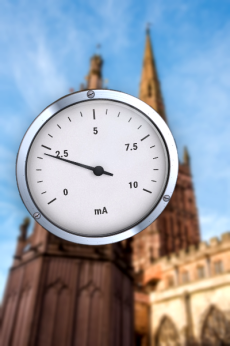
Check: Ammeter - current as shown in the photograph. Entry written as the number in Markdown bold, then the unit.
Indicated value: **2.25** mA
